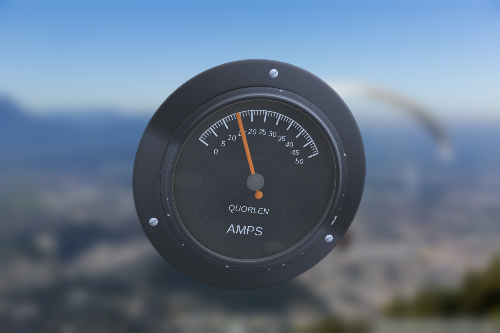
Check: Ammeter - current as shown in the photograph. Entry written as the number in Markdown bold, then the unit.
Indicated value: **15** A
